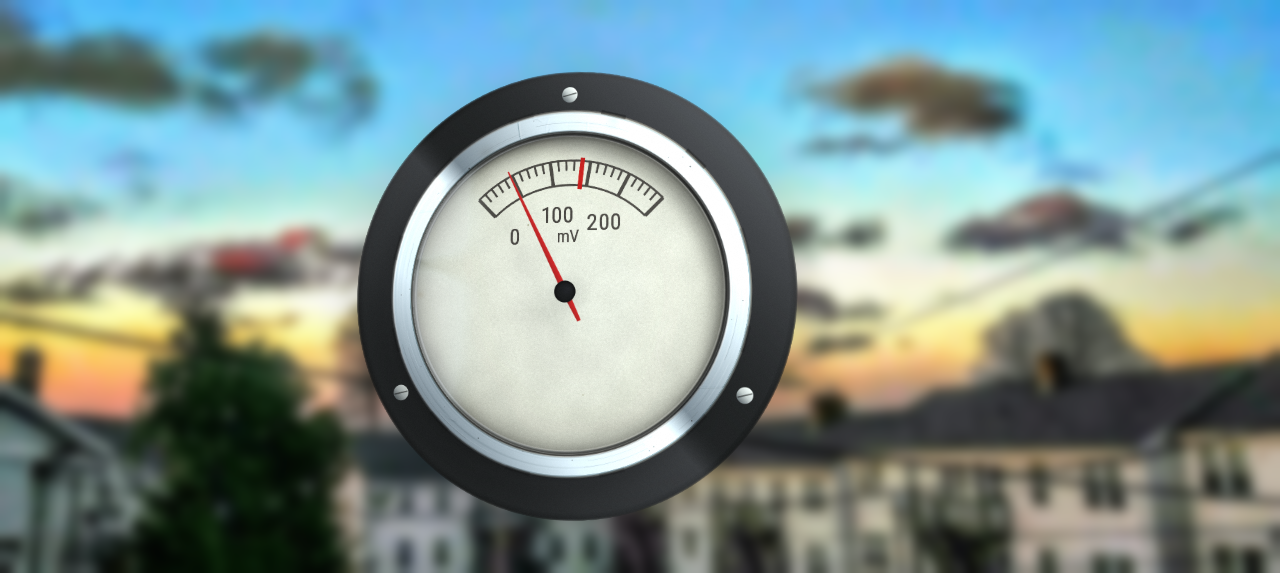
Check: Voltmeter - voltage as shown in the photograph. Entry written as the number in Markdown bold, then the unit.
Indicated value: **50** mV
